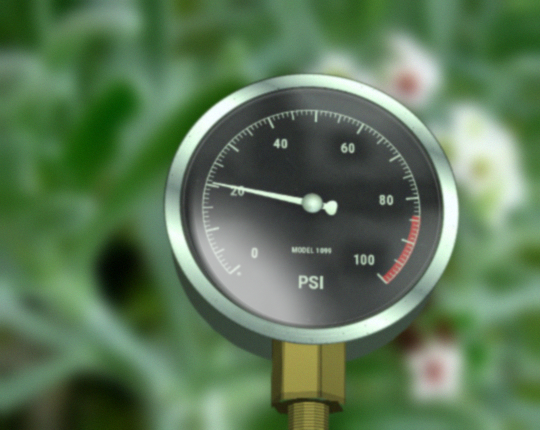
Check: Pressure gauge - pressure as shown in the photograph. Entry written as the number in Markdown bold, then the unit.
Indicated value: **20** psi
